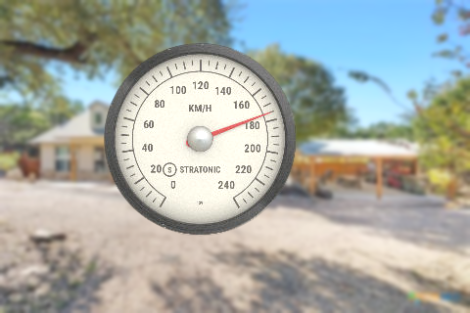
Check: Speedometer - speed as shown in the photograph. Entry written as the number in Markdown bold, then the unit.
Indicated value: **175** km/h
